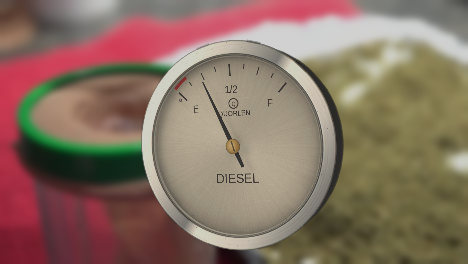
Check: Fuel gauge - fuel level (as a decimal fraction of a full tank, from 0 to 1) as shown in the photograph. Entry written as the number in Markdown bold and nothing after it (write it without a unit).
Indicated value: **0.25**
